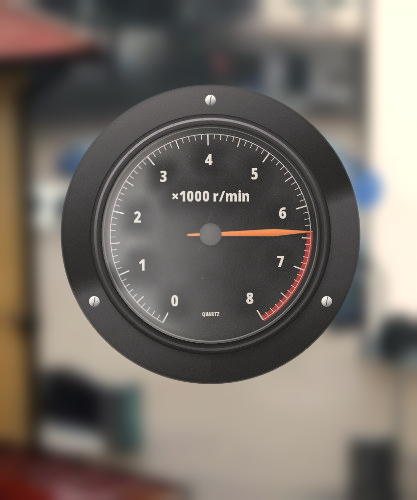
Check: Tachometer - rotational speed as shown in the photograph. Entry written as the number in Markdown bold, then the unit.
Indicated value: **6400** rpm
